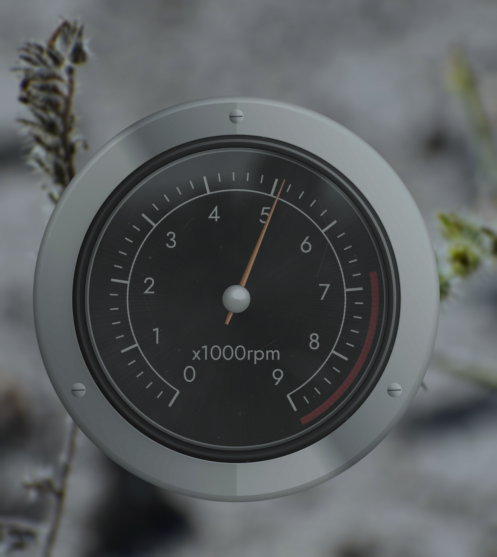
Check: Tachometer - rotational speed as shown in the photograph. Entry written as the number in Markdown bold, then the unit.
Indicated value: **5100** rpm
